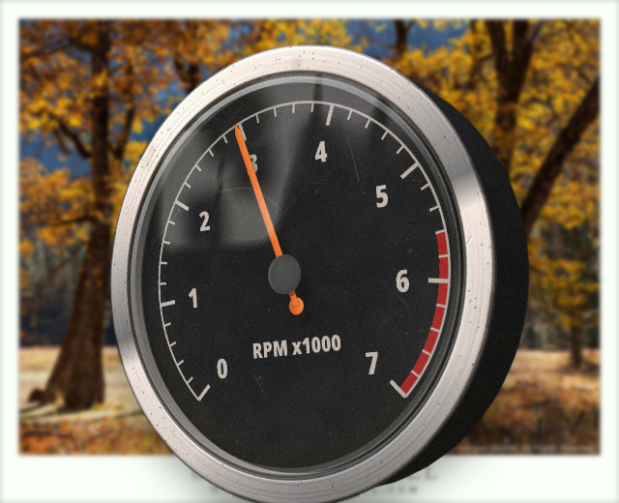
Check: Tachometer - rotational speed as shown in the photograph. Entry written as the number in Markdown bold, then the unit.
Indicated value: **3000** rpm
